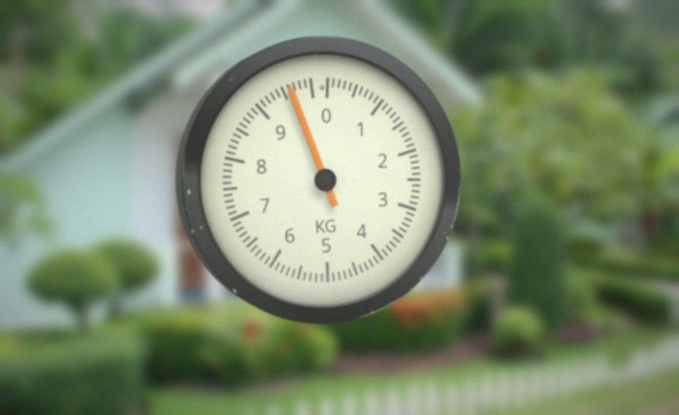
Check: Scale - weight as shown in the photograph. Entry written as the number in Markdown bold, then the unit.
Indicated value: **9.6** kg
